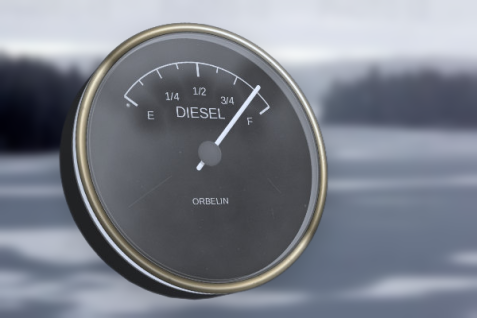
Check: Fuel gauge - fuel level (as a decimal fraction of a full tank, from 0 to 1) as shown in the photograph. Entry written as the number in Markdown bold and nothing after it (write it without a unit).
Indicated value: **0.875**
